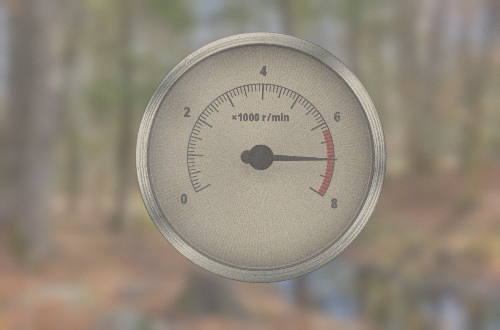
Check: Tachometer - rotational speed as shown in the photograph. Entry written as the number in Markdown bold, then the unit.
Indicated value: **7000** rpm
